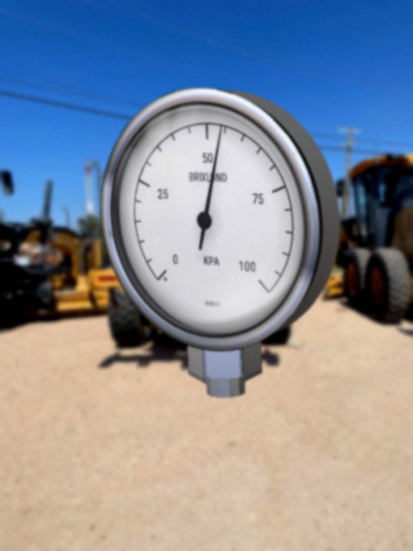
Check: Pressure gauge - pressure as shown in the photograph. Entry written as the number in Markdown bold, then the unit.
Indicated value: **55** kPa
